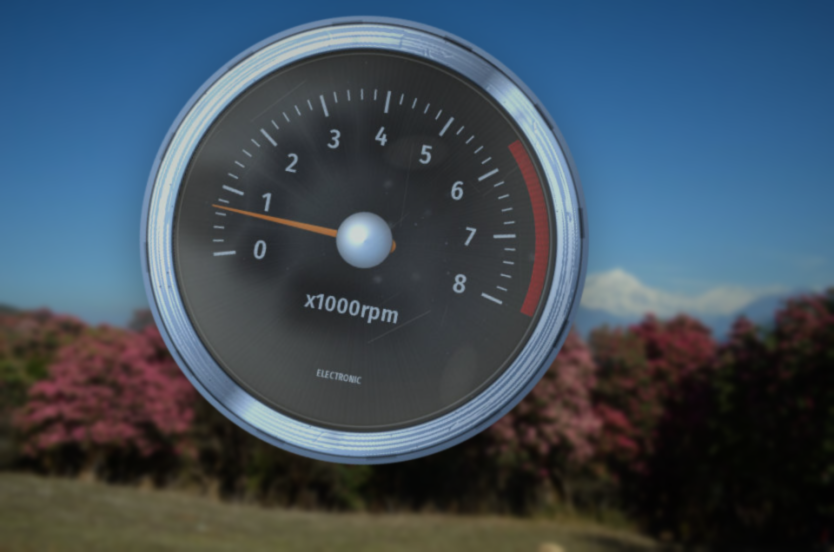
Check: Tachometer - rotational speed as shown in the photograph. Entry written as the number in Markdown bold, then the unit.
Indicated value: **700** rpm
